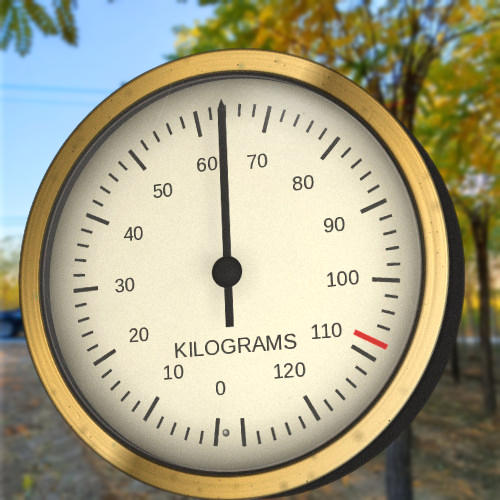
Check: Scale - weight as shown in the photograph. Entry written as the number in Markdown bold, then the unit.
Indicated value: **64** kg
